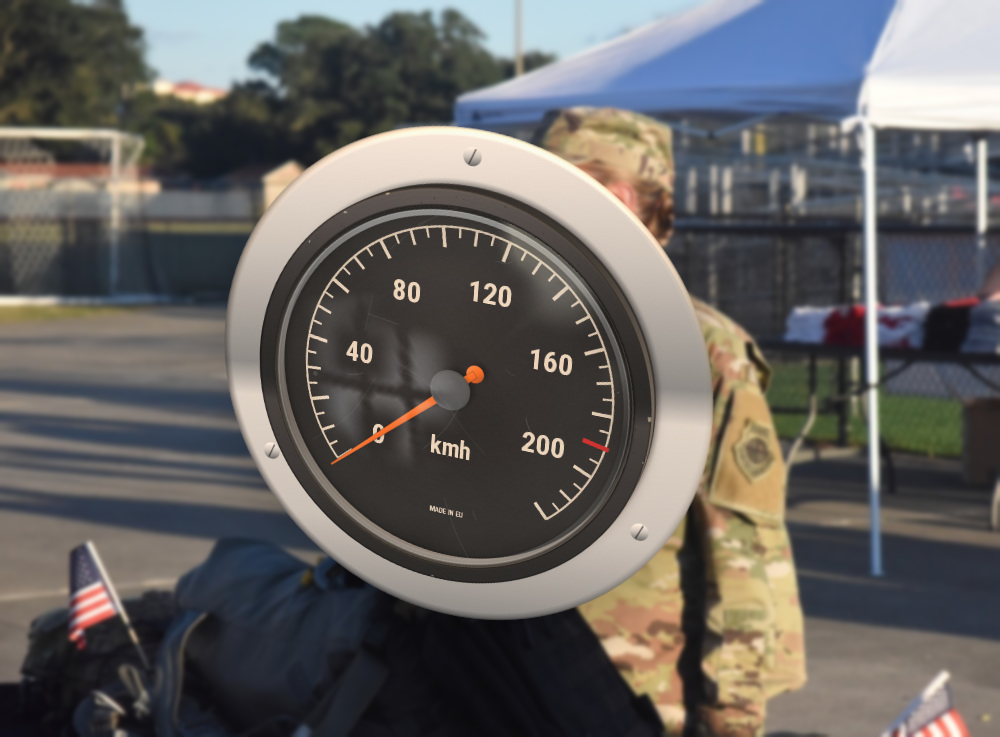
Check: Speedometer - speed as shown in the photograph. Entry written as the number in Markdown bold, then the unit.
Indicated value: **0** km/h
